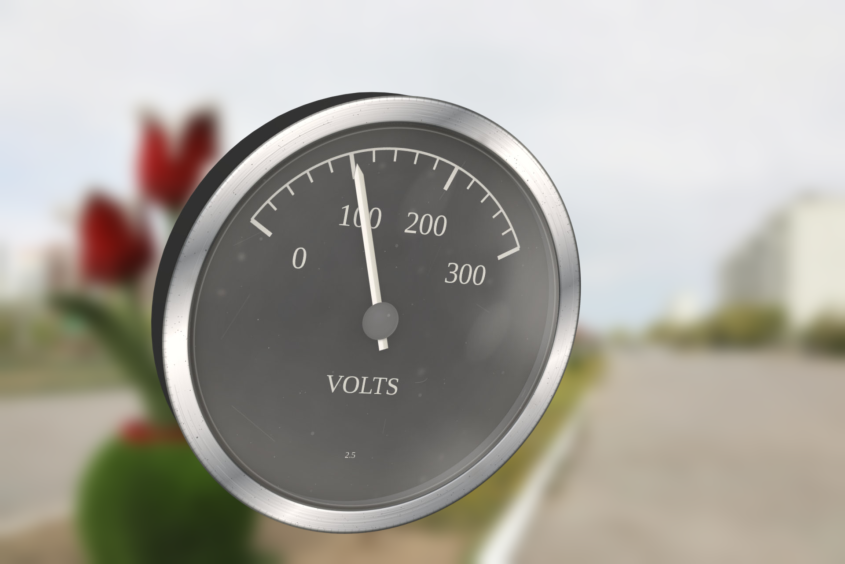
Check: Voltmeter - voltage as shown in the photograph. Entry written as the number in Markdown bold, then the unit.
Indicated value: **100** V
